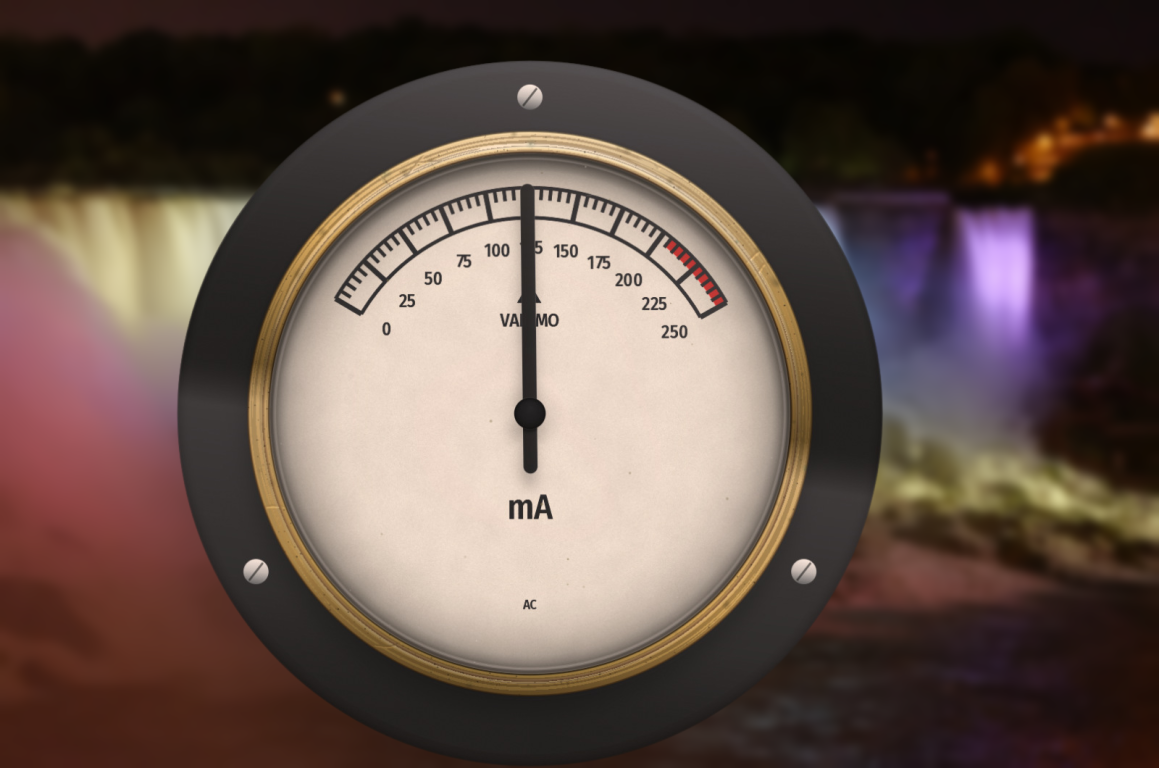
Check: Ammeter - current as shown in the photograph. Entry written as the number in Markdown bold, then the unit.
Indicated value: **122.5** mA
